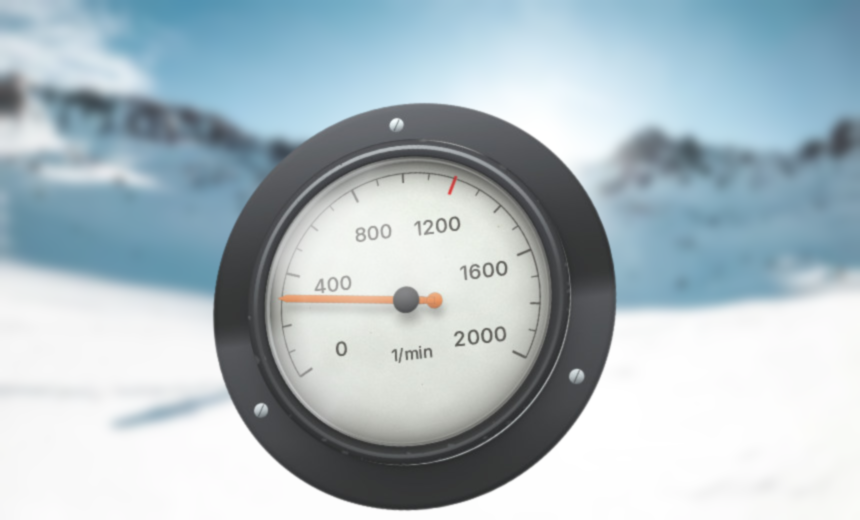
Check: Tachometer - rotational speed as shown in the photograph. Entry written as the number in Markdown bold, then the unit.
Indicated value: **300** rpm
